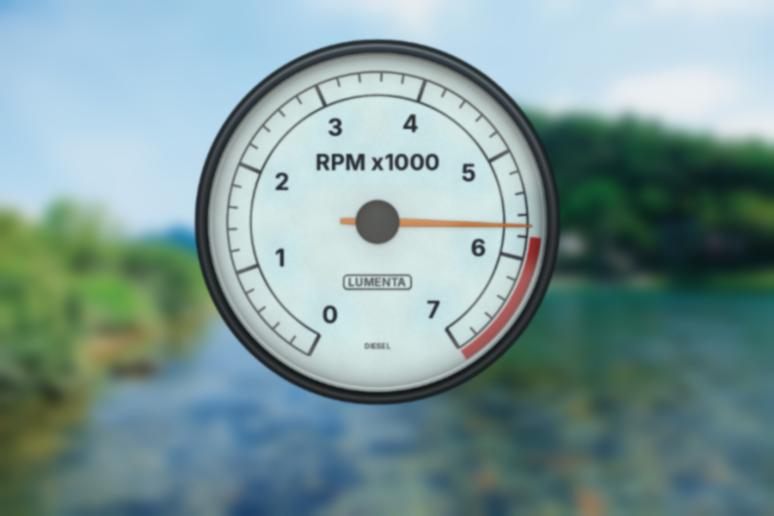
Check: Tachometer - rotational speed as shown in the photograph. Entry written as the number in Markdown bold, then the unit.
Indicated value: **5700** rpm
